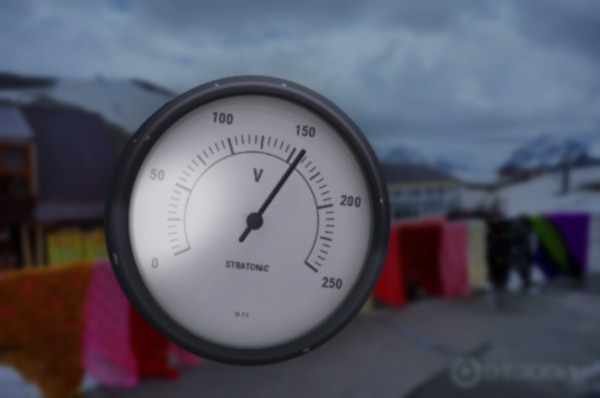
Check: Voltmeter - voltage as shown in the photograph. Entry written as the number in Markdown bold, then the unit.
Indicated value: **155** V
